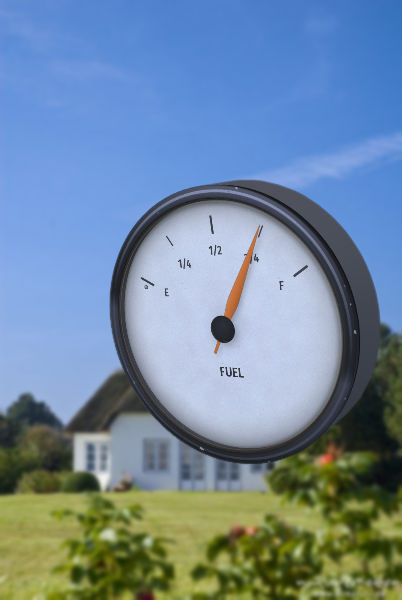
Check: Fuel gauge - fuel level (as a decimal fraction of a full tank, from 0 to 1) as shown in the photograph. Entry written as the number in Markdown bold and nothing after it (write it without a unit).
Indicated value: **0.75**
